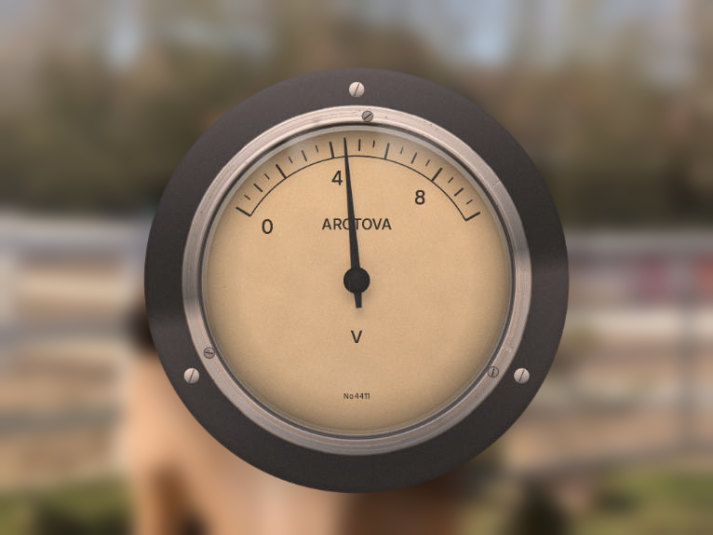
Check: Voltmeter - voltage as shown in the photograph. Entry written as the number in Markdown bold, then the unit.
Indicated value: **4.5** V
